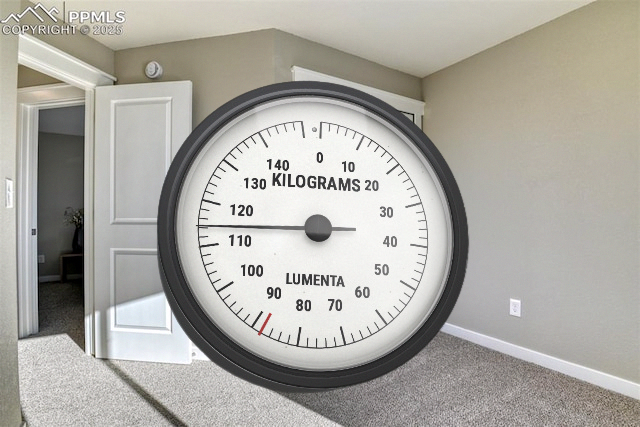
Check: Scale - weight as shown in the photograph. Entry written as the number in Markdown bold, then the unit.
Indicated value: **114** kg
